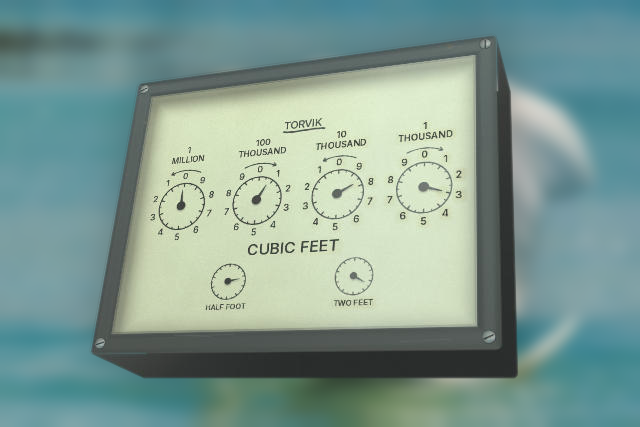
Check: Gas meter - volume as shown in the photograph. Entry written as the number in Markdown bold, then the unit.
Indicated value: **8300** ft³
